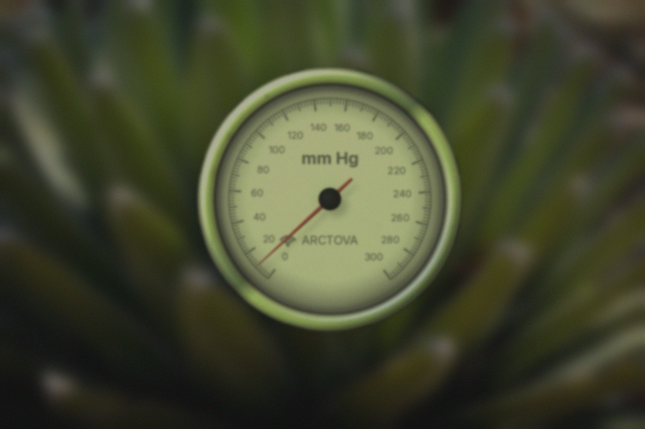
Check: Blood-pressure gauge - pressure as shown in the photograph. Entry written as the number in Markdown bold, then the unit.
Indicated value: **10** mmHg
